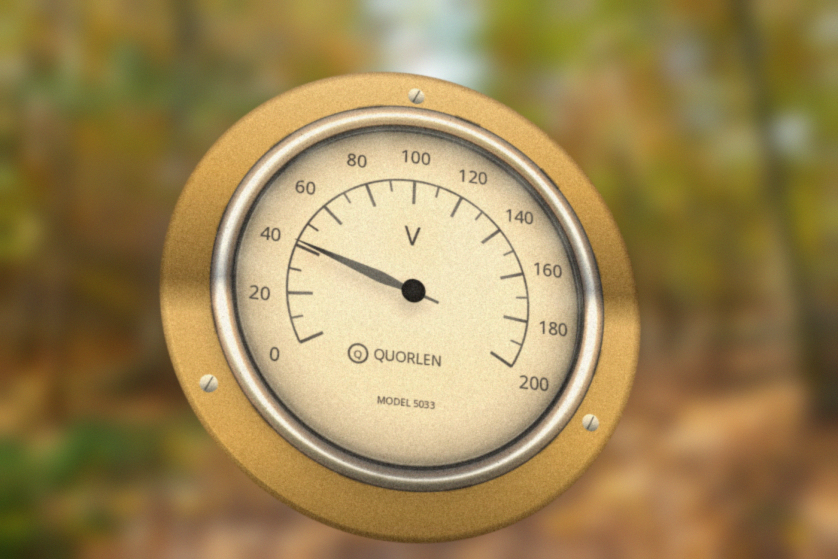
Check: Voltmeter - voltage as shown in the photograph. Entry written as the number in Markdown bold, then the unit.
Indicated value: **40** V
